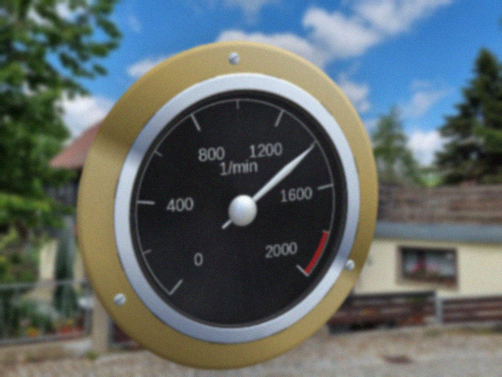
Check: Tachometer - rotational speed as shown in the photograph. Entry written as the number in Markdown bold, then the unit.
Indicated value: **1400** rpm
